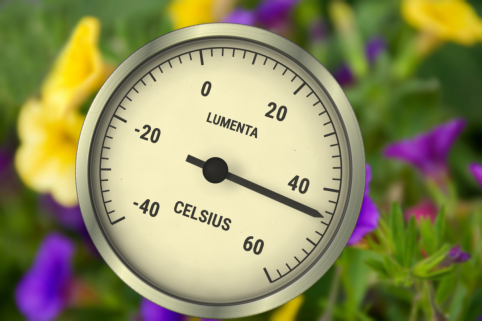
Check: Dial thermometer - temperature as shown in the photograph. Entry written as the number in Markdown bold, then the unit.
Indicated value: **45** °C
